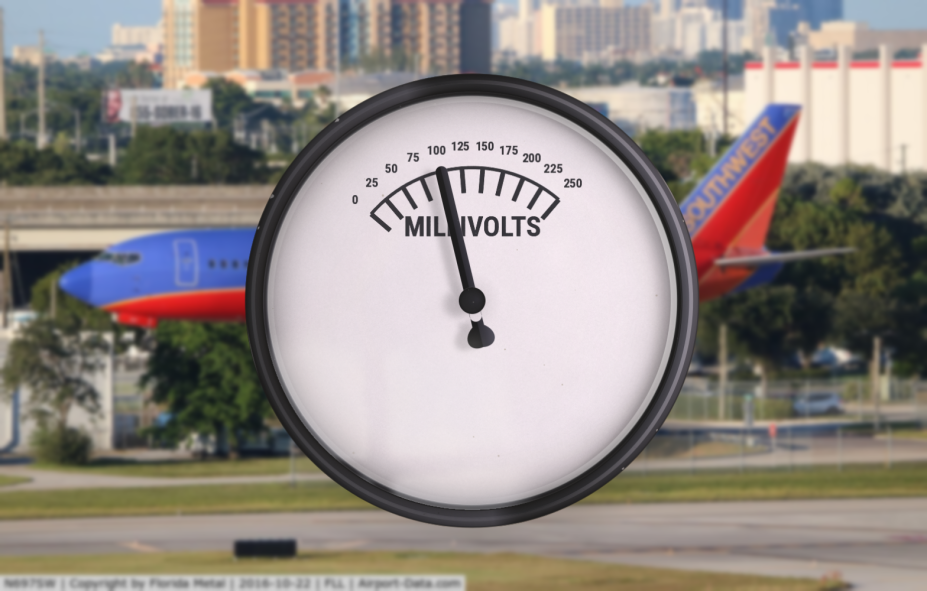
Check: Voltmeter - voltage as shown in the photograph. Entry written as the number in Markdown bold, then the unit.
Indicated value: **100** mV
